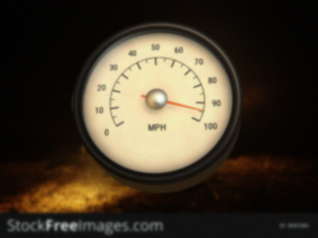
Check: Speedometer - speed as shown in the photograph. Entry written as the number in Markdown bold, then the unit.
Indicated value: **95** mph
